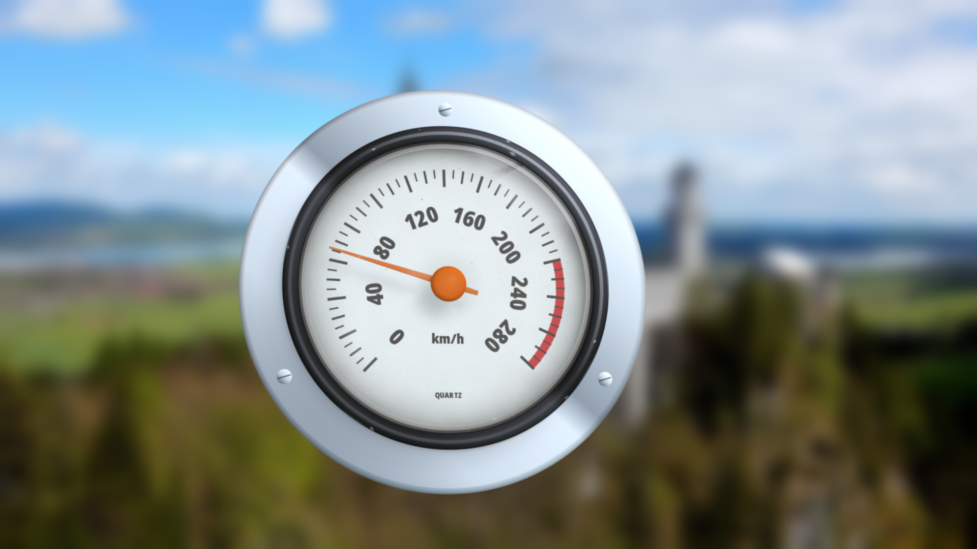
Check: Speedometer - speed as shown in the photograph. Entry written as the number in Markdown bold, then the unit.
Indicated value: **65** km/h
